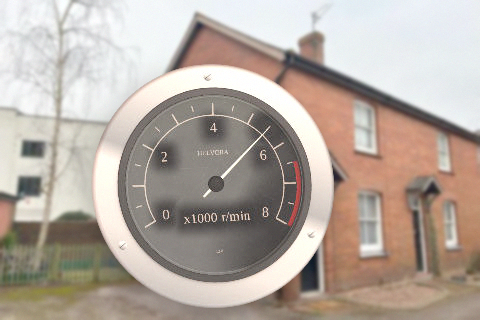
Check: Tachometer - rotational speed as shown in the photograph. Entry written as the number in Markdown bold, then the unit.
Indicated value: **5500** rpm
